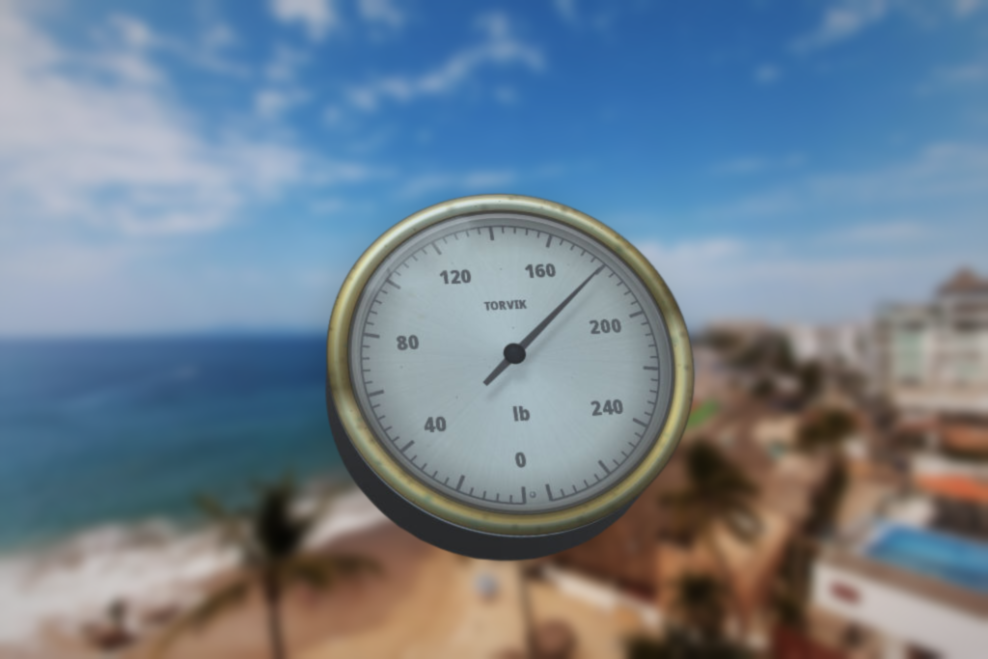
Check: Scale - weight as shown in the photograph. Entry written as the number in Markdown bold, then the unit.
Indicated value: **180** lb
